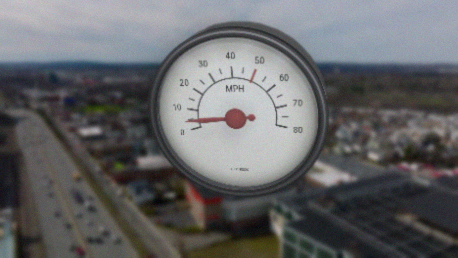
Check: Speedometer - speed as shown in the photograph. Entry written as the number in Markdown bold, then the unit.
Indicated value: **5** mph
